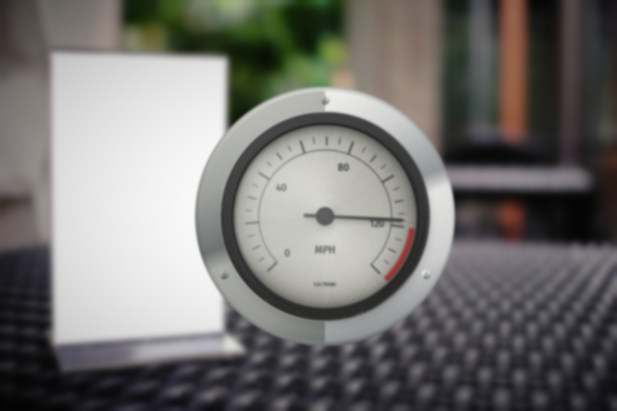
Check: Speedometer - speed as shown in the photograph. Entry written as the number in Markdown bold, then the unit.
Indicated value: **117.5** mph
